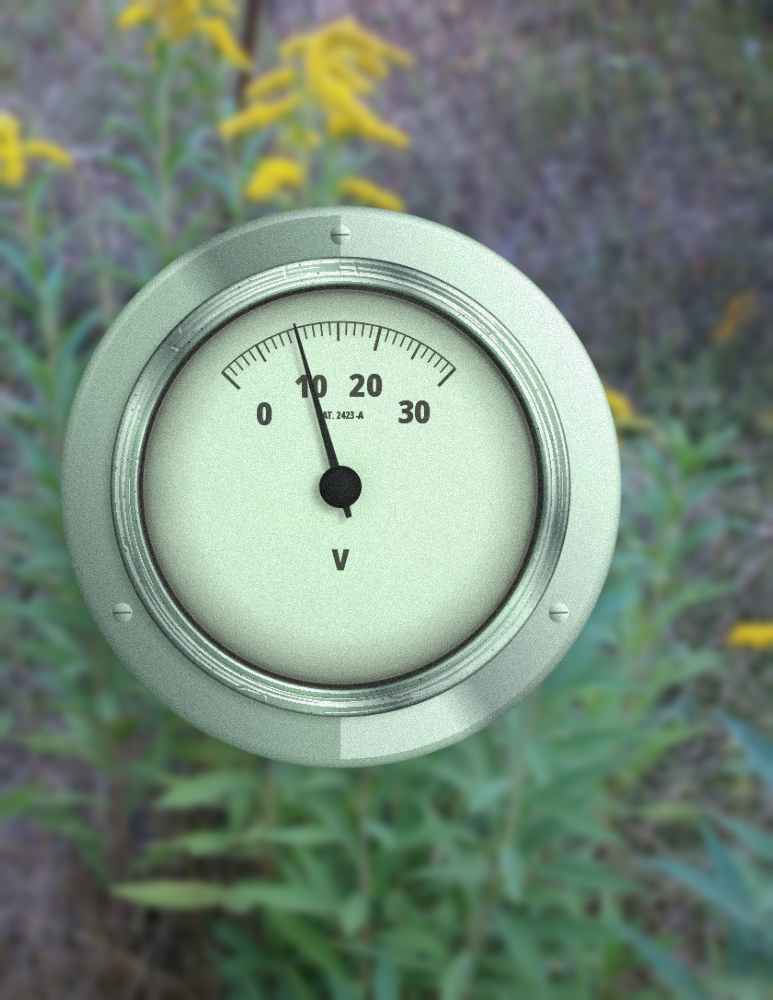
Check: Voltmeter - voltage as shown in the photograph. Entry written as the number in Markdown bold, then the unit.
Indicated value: **10** V
